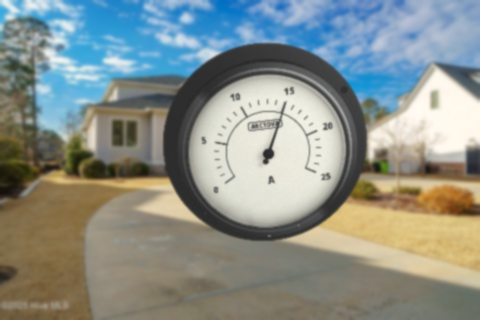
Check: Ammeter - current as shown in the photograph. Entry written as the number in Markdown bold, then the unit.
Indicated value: **15** A
